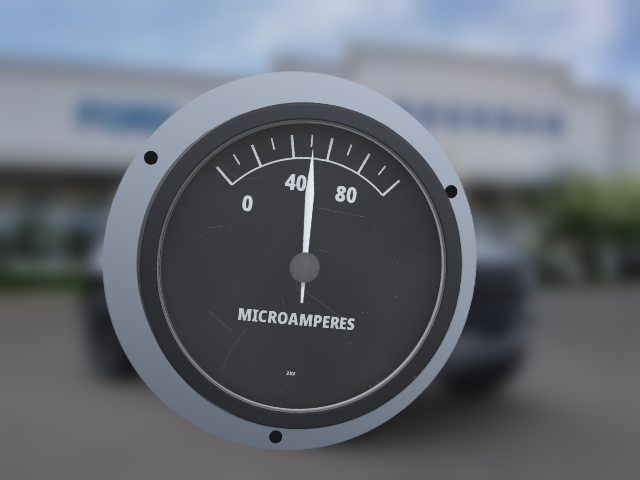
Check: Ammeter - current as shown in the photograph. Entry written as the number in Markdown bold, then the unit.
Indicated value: **50** µA
